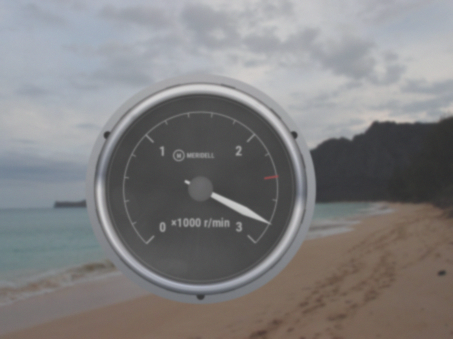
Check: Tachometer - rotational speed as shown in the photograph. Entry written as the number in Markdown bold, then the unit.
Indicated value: **2800** rpm
